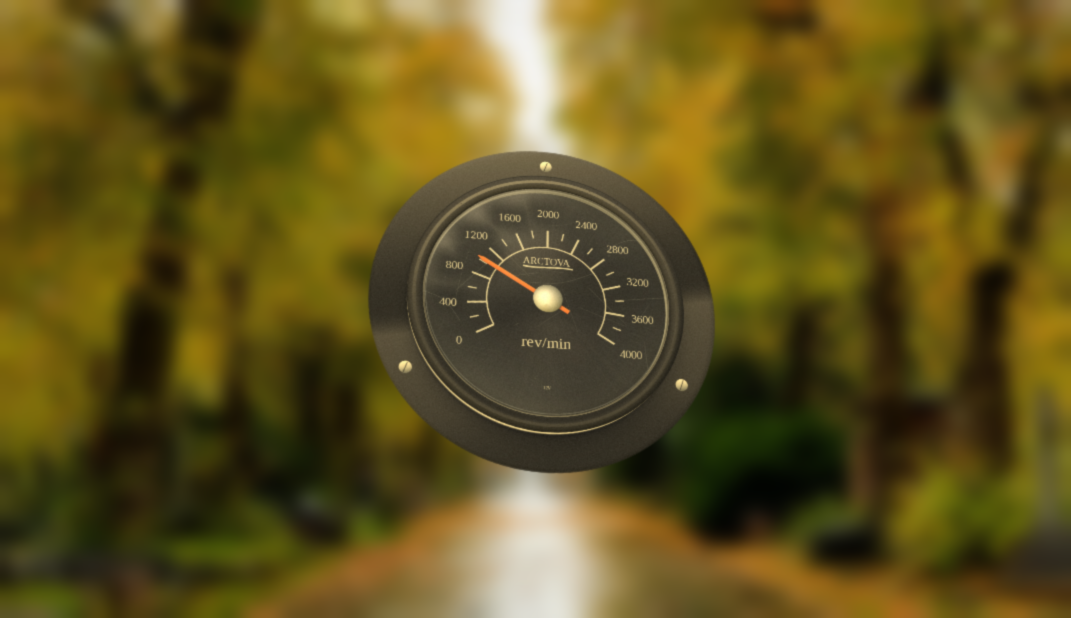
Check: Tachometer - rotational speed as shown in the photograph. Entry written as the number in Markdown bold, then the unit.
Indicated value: **1000** rpm
